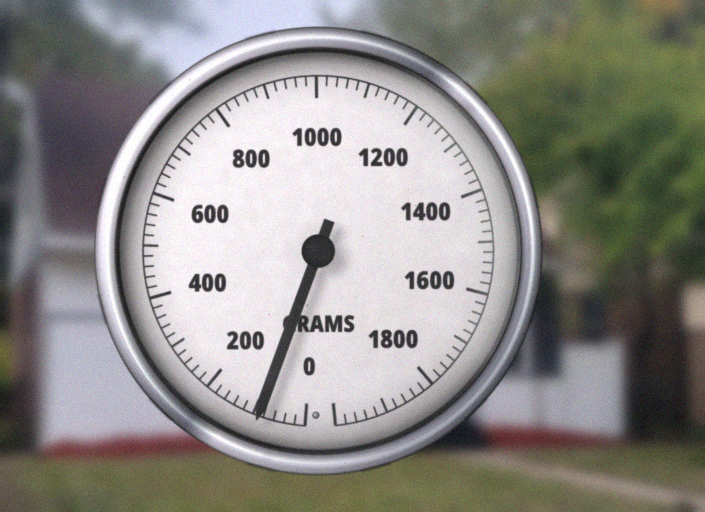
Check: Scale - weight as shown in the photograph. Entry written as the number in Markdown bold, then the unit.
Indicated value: **90** g
